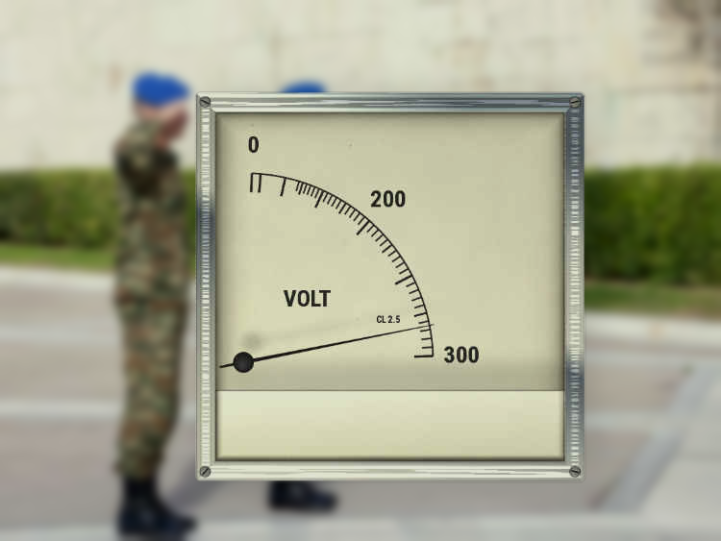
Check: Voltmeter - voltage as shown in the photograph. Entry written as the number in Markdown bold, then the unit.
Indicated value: **282.5** V
